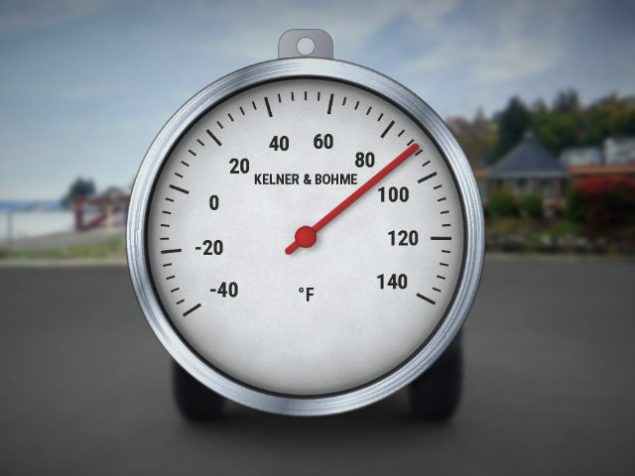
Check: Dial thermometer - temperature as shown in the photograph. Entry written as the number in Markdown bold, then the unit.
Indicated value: **90** °F
